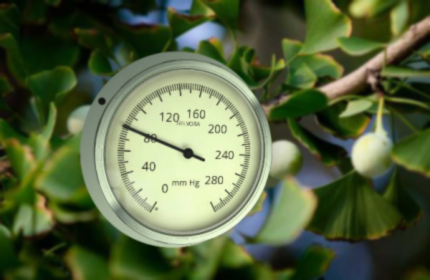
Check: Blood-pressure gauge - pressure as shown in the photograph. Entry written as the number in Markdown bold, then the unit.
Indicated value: **80** mmHg
